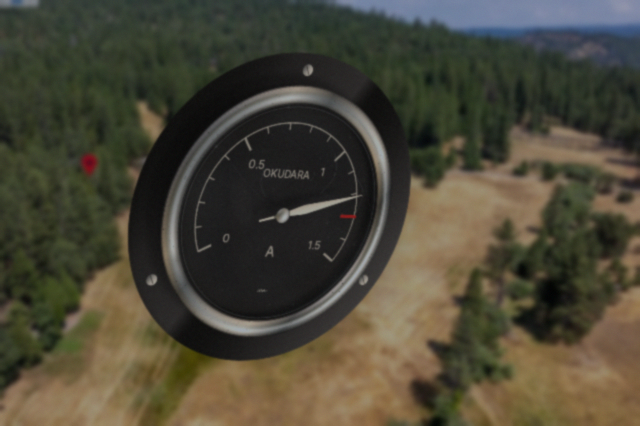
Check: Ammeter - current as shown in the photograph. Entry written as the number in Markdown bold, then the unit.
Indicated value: **1.2** A
